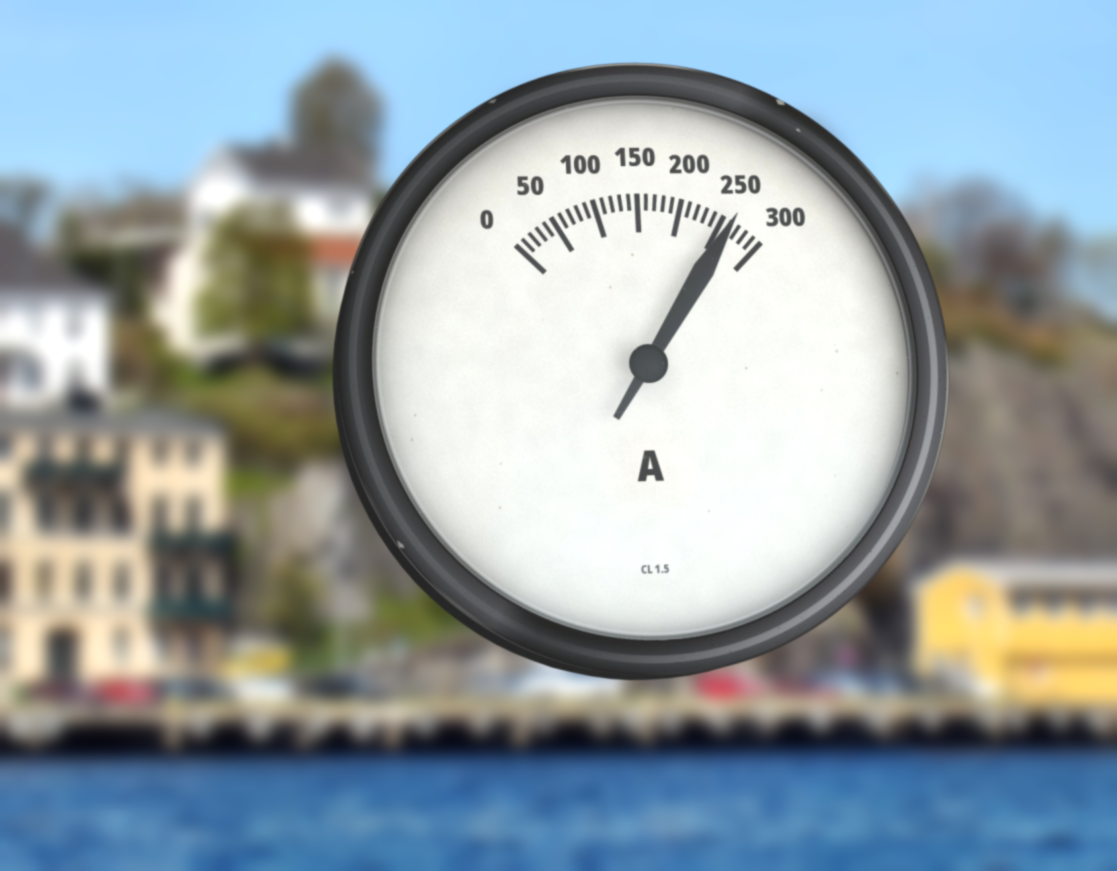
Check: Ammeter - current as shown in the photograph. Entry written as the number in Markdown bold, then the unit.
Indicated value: **260** A
